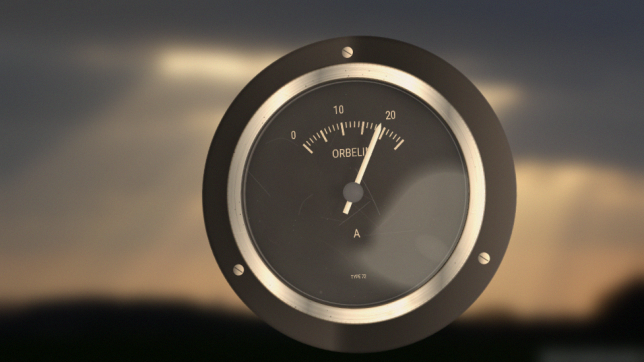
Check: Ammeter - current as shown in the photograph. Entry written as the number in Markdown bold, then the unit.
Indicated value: **19** A
